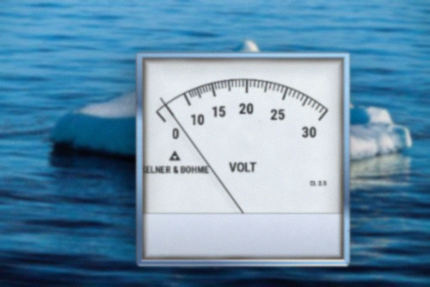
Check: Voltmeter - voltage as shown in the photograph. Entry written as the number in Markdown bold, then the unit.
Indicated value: **5** V
